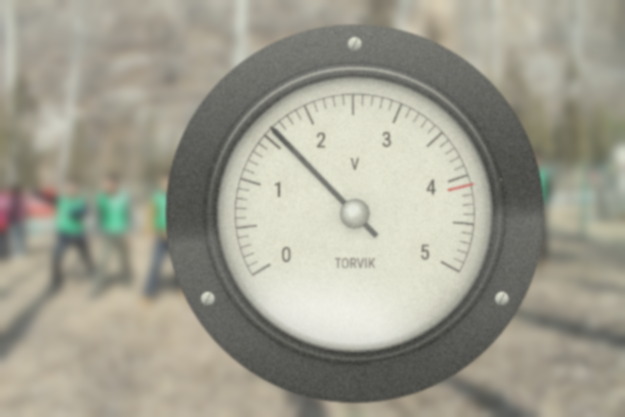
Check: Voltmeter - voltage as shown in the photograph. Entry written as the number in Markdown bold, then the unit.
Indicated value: **1.6** V
